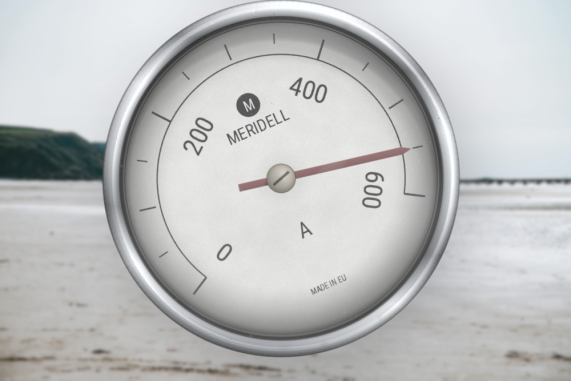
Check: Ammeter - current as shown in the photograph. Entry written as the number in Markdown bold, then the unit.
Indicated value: **550** A
